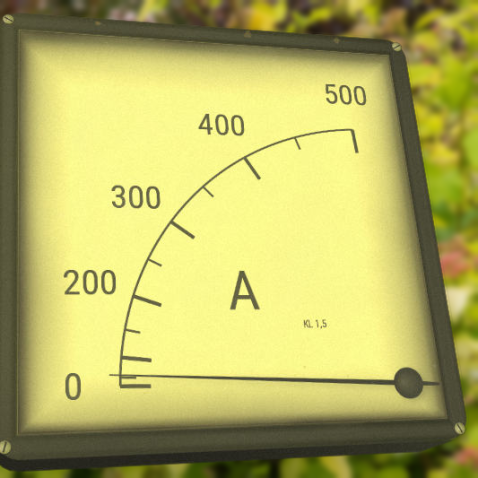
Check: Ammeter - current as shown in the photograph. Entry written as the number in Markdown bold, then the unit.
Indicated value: **50** A
